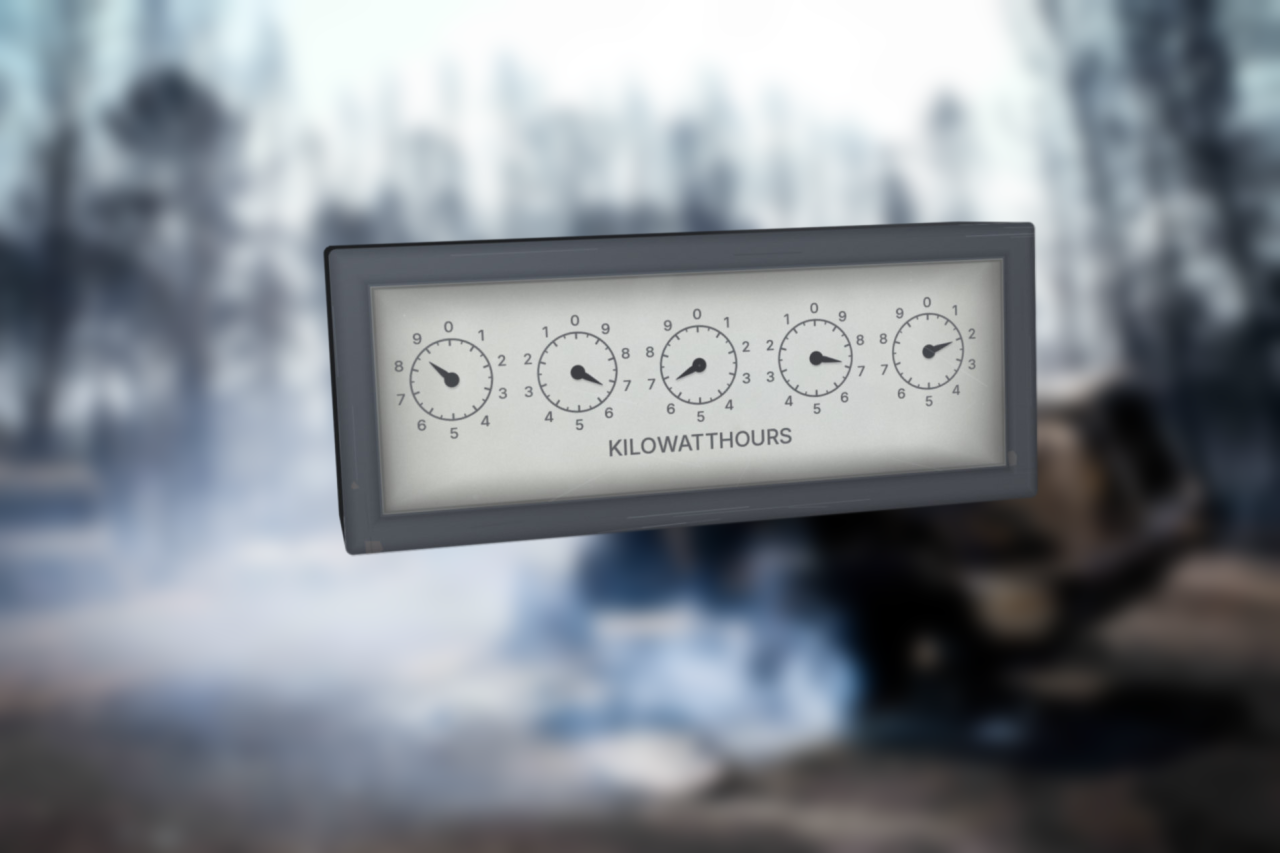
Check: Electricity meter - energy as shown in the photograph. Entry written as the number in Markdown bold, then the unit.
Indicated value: **86672** kWh
